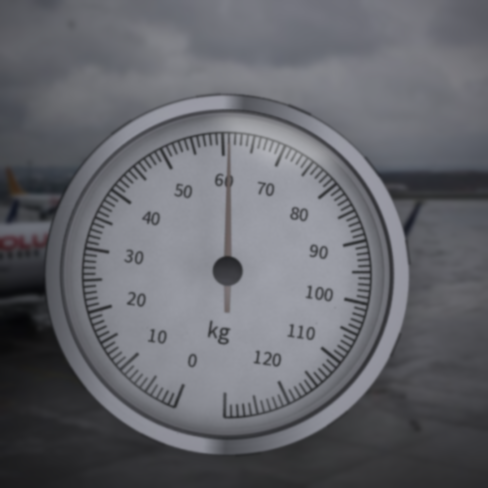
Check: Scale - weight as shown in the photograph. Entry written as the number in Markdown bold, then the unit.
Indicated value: **61** kg
